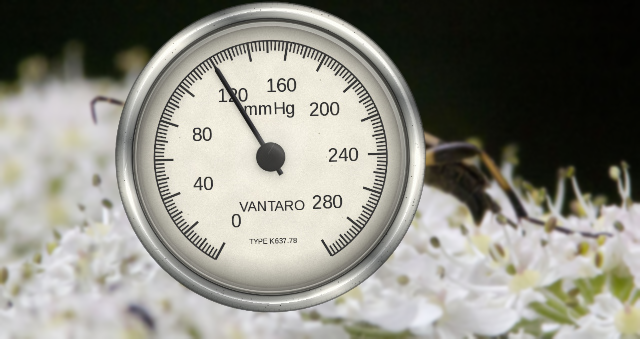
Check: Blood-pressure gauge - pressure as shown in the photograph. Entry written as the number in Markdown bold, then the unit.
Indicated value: **120** mmHg
